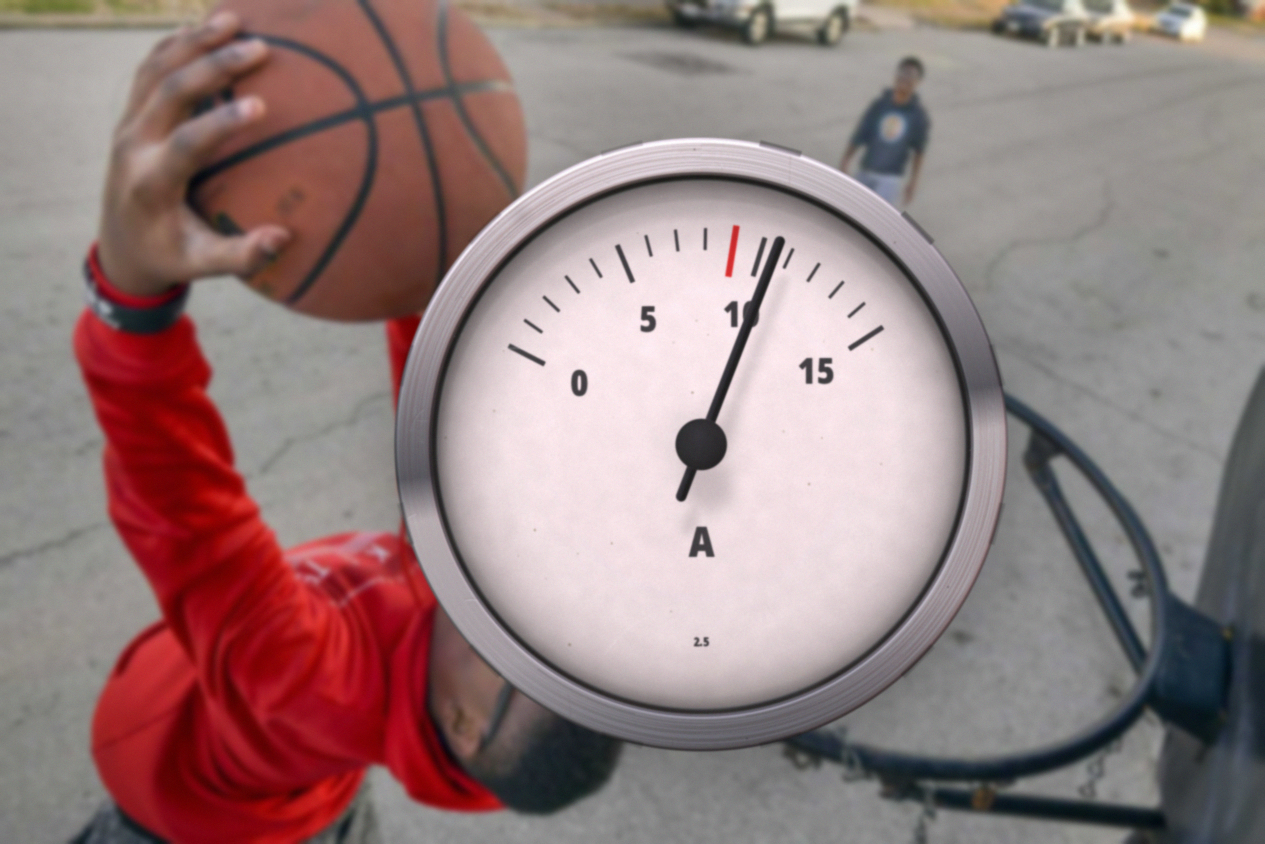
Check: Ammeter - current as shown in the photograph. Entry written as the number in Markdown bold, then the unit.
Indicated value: **10.5** A
